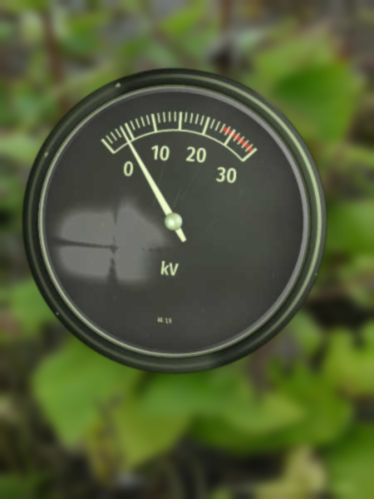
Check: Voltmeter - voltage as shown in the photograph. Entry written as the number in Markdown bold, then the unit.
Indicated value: **4** kV
